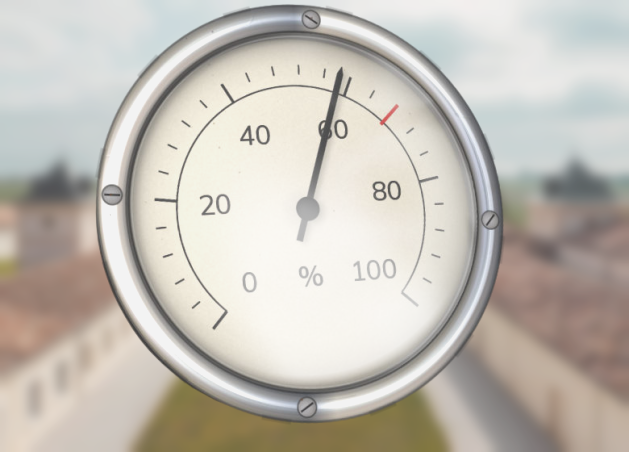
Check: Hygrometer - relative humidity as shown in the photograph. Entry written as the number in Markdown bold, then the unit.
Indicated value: **58** %
